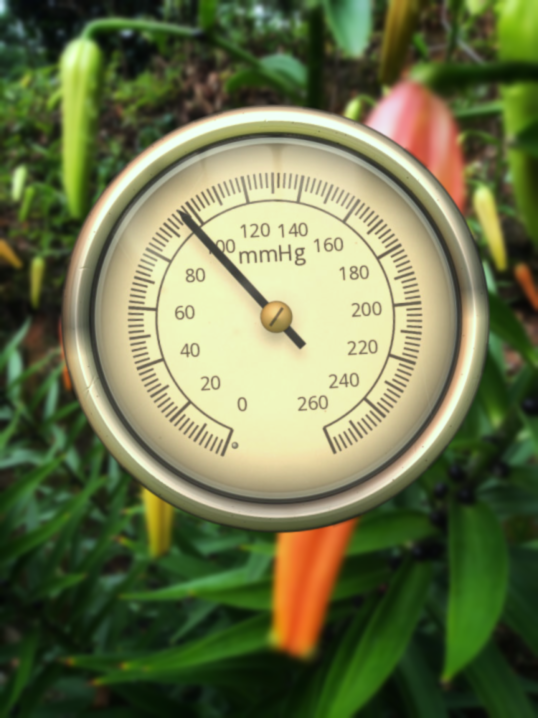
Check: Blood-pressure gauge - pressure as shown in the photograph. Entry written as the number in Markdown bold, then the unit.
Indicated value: **96** mmHg
